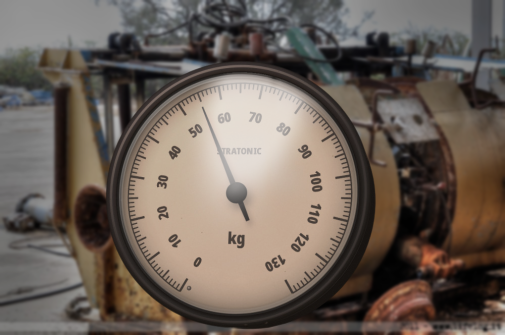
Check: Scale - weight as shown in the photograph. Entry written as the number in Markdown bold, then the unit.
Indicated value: **55** kg
